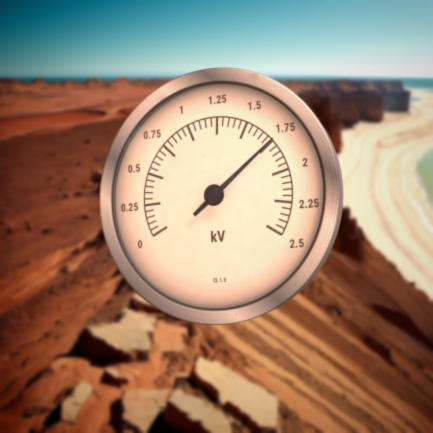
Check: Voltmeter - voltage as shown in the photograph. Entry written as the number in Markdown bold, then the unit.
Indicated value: **1.75** kV
